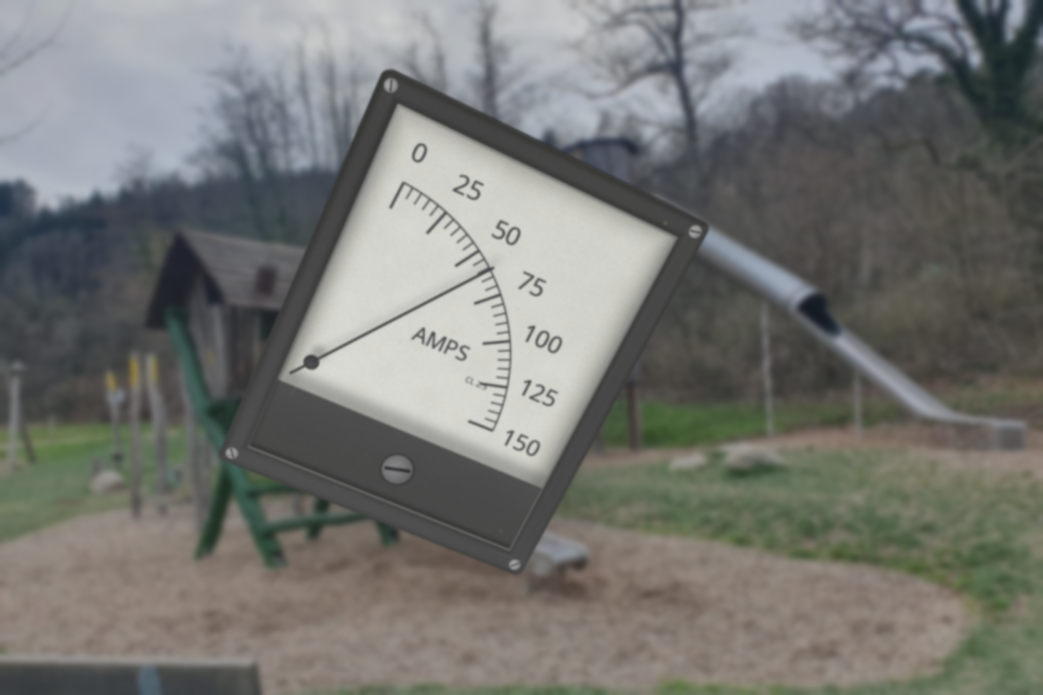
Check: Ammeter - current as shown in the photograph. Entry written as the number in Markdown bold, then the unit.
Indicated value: **60** A
